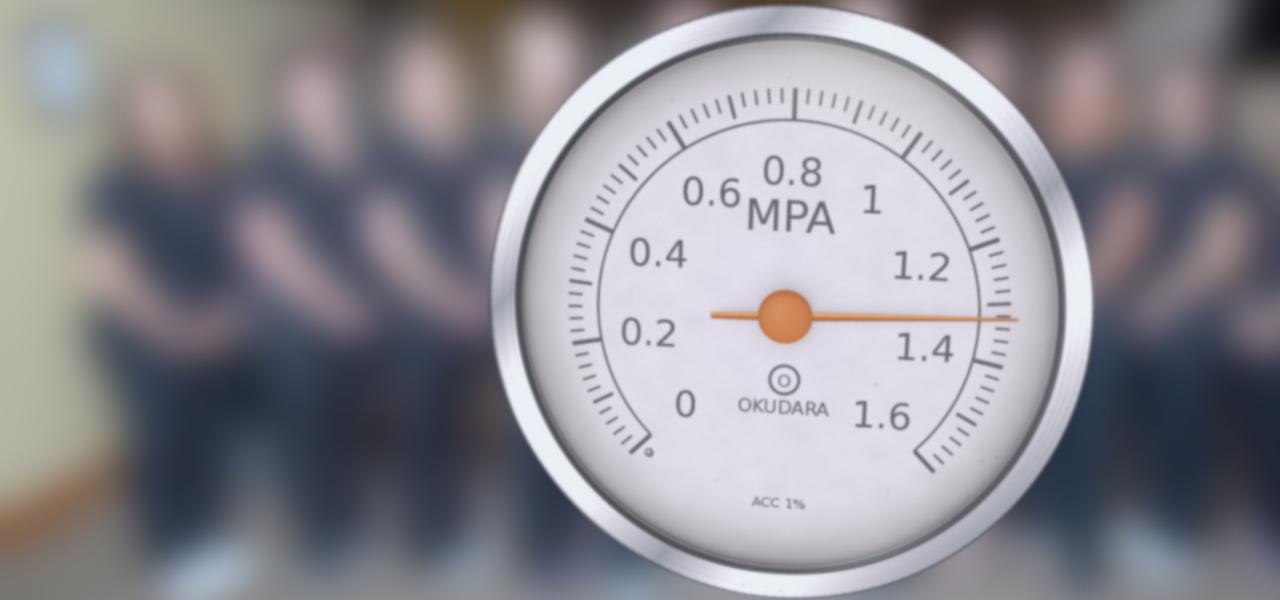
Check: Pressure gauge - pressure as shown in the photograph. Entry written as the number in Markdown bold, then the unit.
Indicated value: **1.32** MPa
